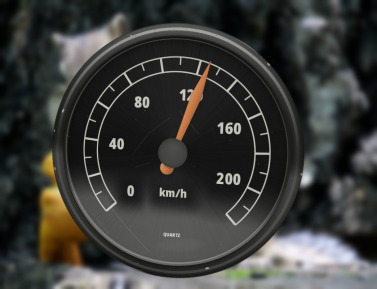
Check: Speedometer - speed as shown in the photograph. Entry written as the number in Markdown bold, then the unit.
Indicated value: **125** km/h
